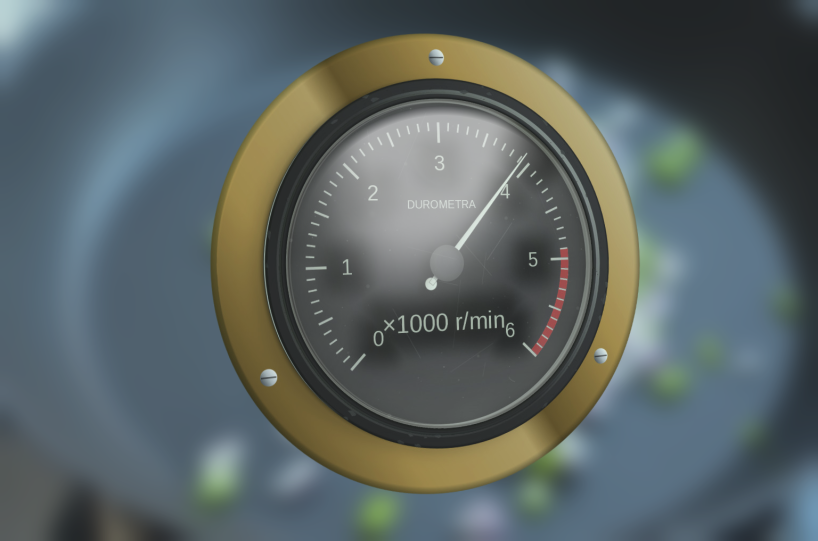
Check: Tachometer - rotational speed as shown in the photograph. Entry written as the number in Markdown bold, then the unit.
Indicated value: **3900** rpm
